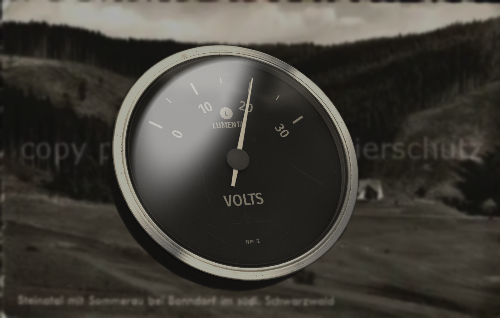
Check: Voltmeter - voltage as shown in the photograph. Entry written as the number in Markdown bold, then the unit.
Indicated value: **20** V
